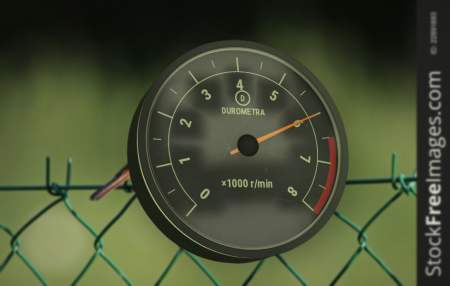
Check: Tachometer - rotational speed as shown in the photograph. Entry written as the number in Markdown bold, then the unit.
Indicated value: **6000** rpm
